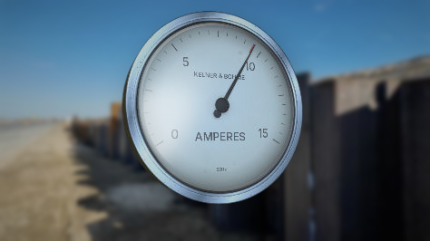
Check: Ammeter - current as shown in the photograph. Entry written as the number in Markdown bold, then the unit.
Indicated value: **9.5** A
